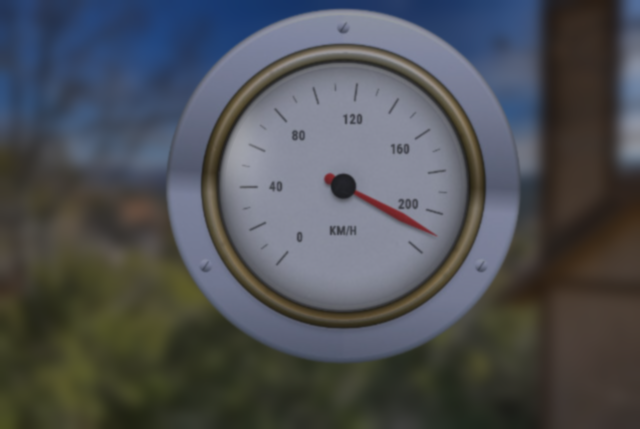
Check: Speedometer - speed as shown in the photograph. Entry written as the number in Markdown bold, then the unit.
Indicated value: **210** km/h
